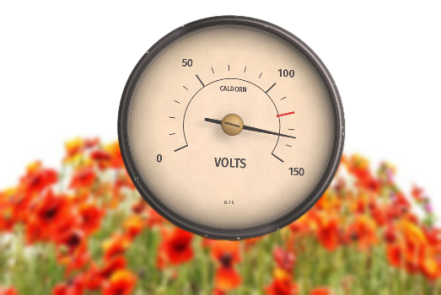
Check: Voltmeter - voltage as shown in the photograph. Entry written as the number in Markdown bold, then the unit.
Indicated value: **135** V
